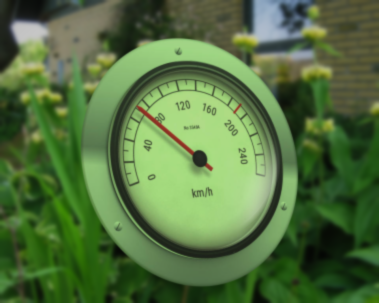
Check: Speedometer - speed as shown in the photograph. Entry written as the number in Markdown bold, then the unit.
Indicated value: **70** km/h
